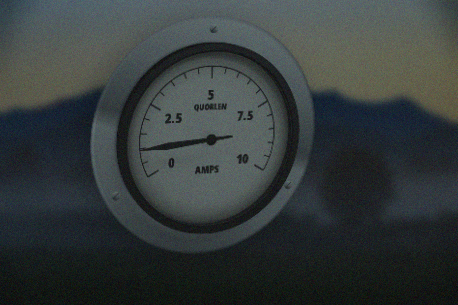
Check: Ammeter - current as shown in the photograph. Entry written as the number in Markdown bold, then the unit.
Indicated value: **1** A
